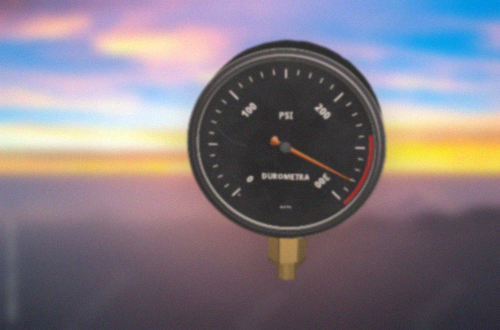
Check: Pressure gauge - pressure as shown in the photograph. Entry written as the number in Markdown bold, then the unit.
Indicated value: **280** psi
